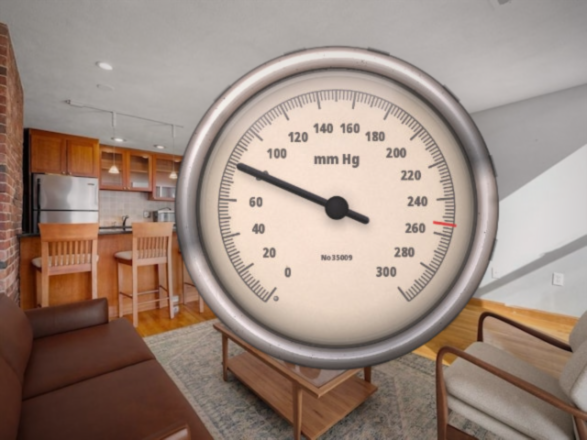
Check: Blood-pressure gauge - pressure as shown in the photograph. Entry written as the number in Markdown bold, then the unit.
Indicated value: **80** mmHg
